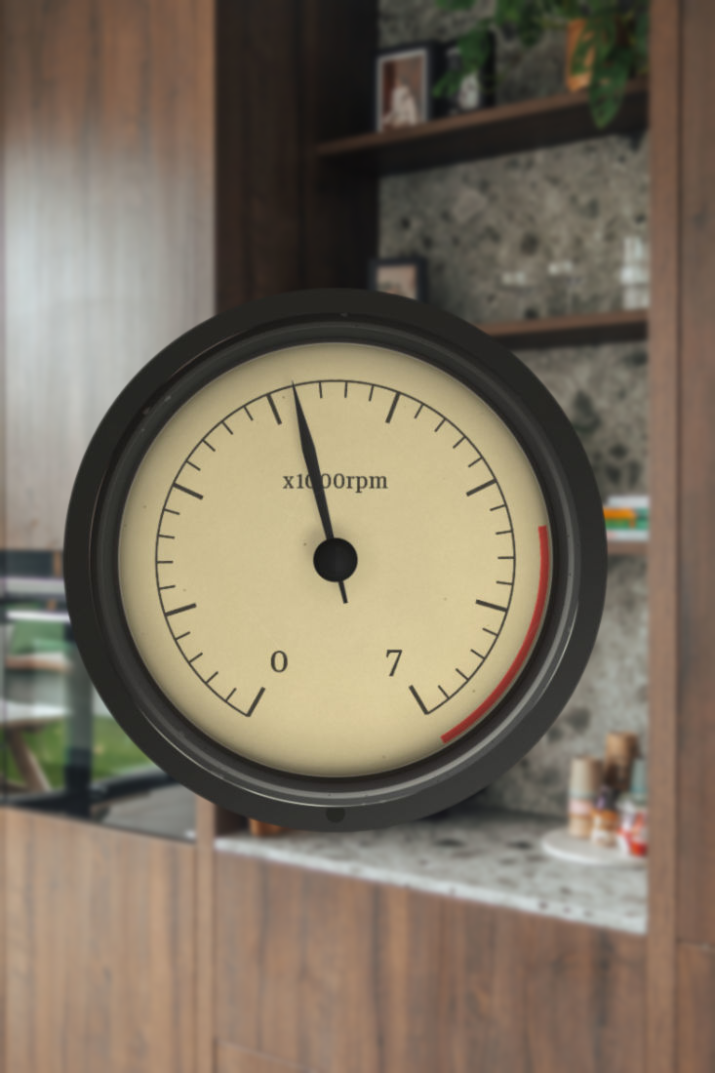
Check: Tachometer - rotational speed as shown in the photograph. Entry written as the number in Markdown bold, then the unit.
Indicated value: **3200** rpm
